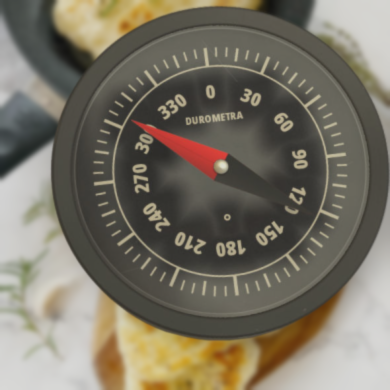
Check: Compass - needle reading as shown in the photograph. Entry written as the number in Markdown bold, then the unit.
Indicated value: **305** °
